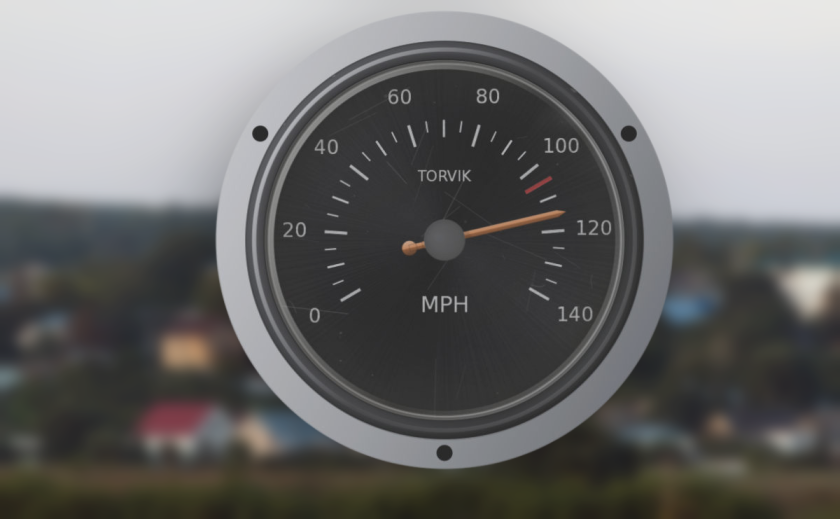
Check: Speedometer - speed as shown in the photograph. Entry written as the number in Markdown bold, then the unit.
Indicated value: **115** mph
